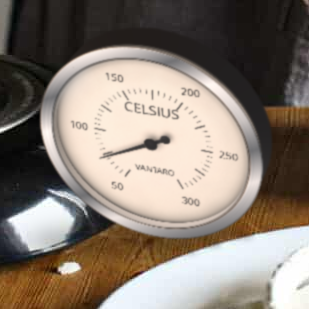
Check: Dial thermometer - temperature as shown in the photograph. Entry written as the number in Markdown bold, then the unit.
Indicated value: **75** °C
